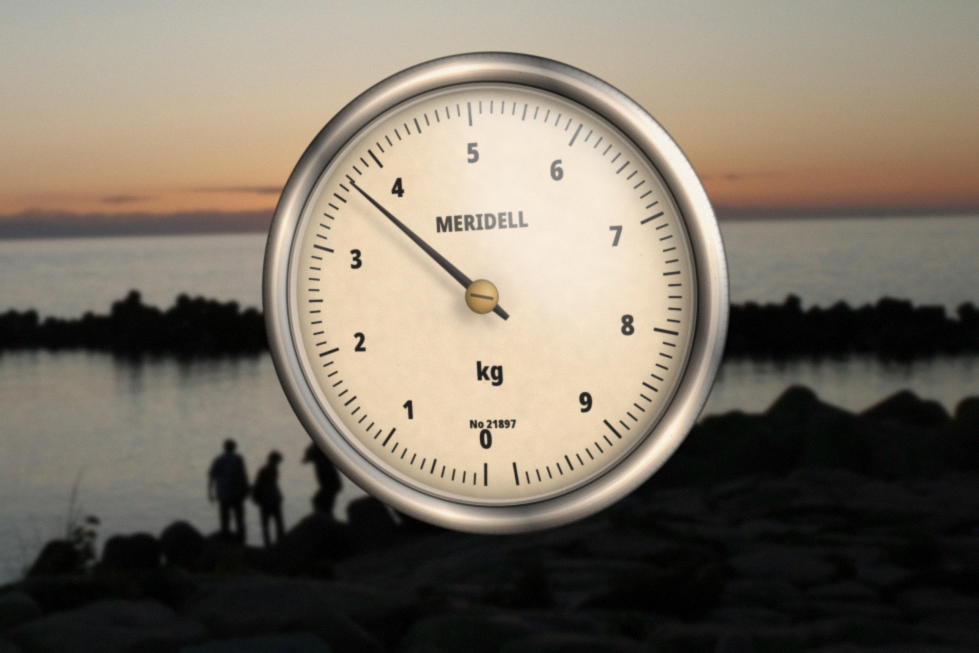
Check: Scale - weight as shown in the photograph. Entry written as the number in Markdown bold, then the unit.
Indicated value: **3.7** kg
